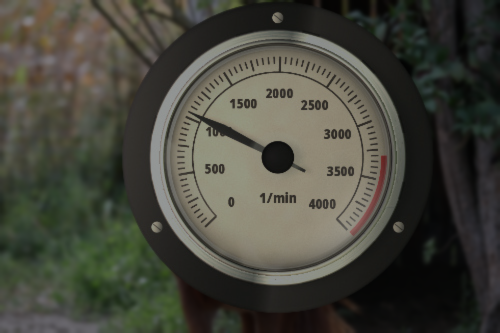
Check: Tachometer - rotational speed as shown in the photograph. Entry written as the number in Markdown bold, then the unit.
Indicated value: **1050** rpm
